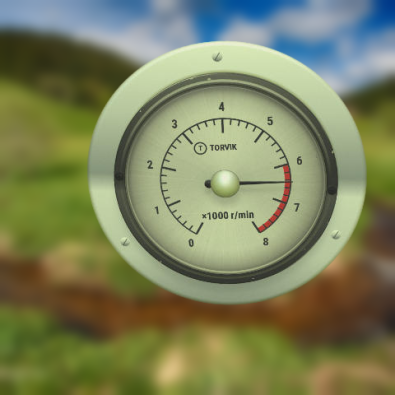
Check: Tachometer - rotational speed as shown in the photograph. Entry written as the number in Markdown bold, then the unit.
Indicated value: **6400** rpm
